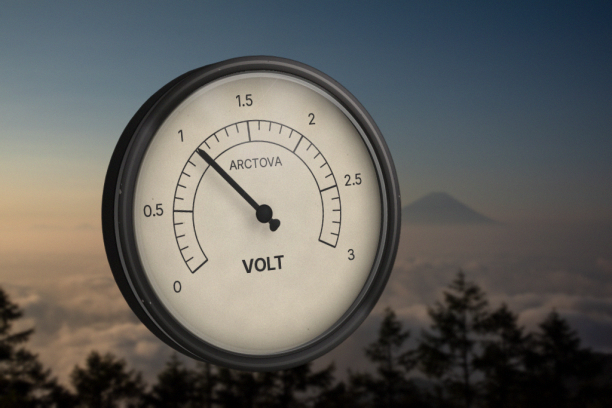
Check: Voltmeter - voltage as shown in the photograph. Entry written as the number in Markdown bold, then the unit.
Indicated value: **1** V
